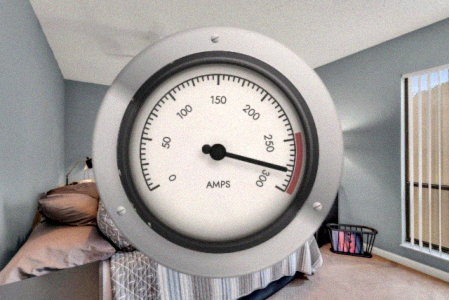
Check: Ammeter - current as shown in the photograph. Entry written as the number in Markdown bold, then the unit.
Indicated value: **280** A
